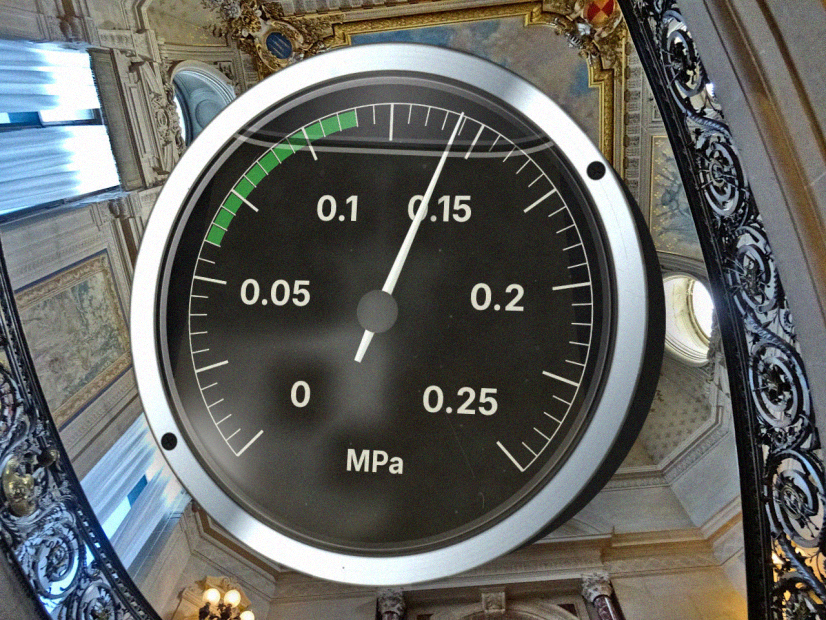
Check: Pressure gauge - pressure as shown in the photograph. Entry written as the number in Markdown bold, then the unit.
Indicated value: **0.145** MPa
